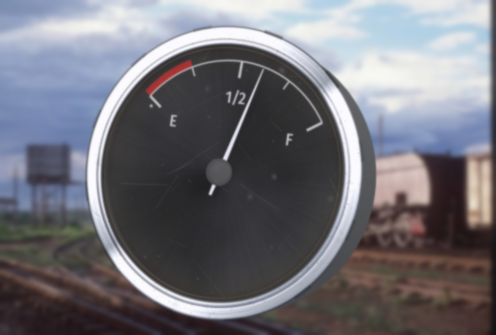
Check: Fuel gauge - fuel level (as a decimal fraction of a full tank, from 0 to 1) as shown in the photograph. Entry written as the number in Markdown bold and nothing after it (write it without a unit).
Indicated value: **0.625**
